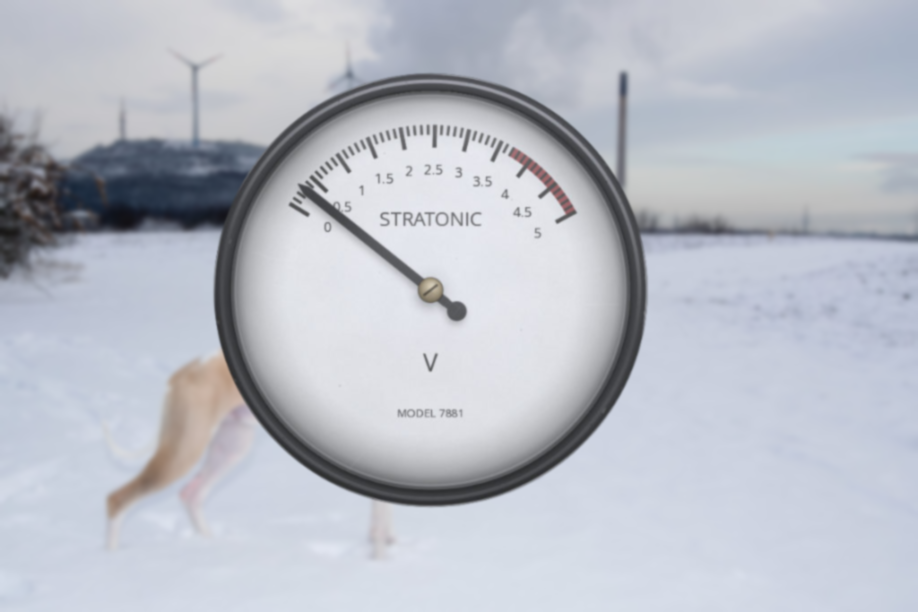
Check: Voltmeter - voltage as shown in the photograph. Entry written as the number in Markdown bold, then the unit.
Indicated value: **0.3** V
